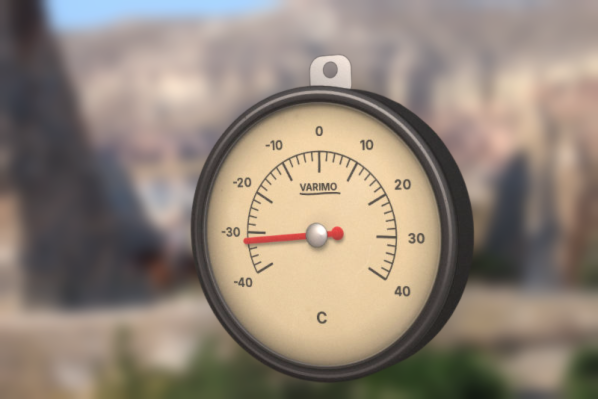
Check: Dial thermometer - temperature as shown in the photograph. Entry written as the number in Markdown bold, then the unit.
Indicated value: **-32** °C
